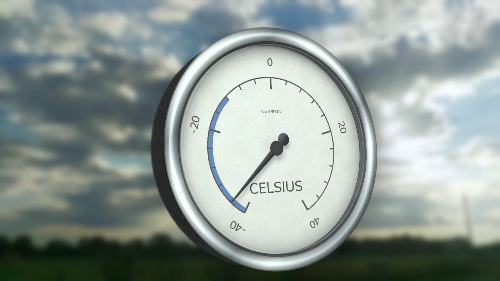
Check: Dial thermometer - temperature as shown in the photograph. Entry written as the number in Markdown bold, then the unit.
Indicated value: **-36** °C
